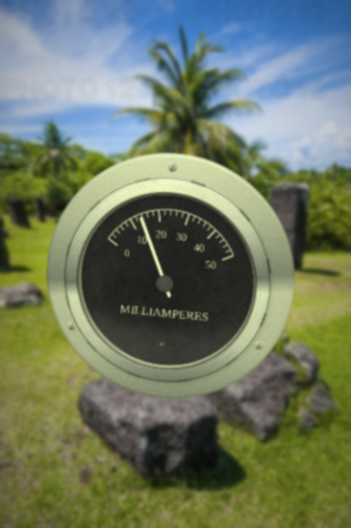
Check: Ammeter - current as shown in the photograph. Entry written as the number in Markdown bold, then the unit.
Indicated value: **14** mA
